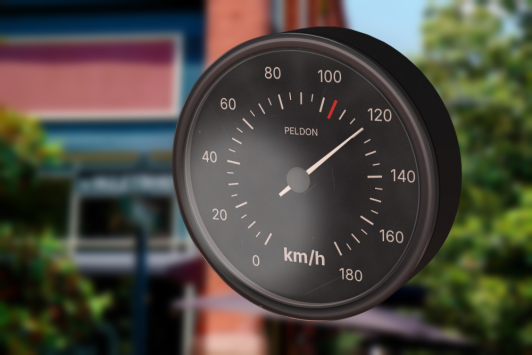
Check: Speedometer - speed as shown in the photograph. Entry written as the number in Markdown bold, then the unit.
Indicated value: **120** km/h
